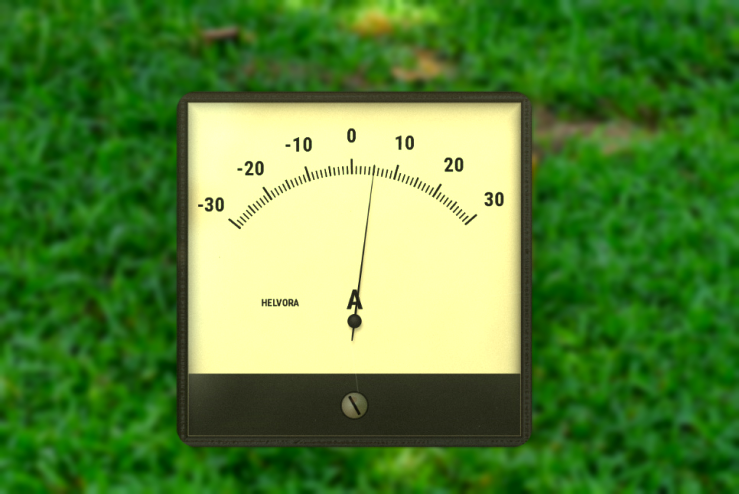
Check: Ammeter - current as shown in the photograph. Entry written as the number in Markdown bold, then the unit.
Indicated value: **5** A
